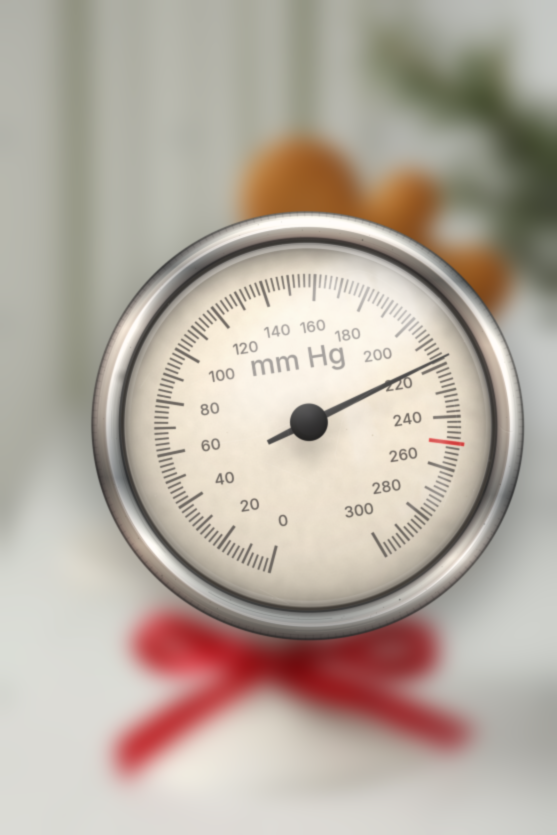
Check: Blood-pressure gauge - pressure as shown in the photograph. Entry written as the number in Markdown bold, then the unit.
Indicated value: **218** mmHg
